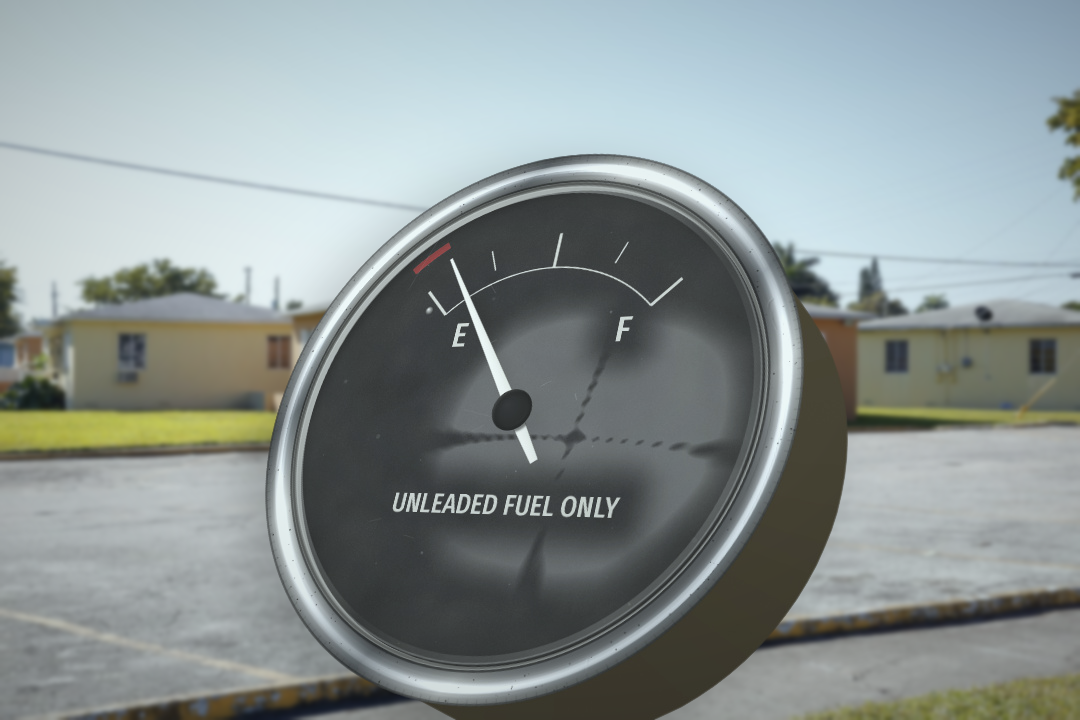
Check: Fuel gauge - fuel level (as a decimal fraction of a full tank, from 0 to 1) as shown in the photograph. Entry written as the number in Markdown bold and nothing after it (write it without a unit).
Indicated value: **0.125**
